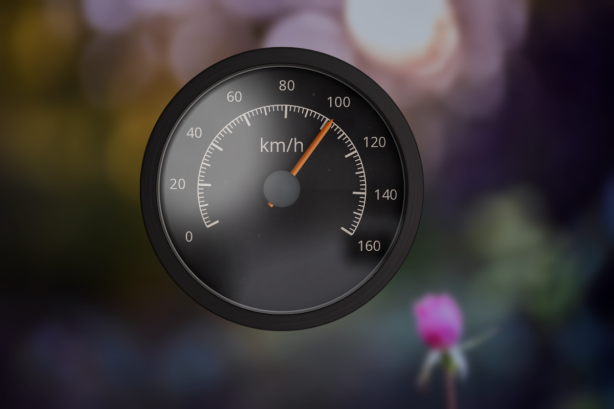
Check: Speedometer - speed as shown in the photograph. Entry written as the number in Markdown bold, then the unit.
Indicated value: **102** km/h
